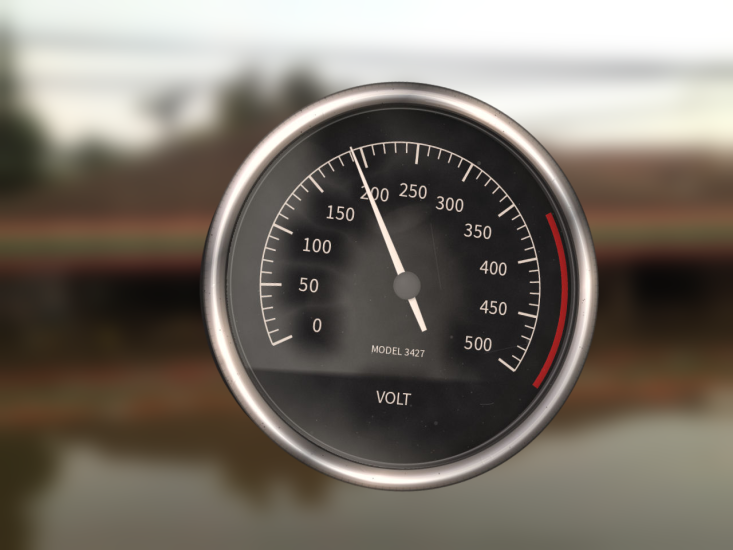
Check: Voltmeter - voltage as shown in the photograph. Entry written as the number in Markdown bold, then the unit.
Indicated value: **190** V
